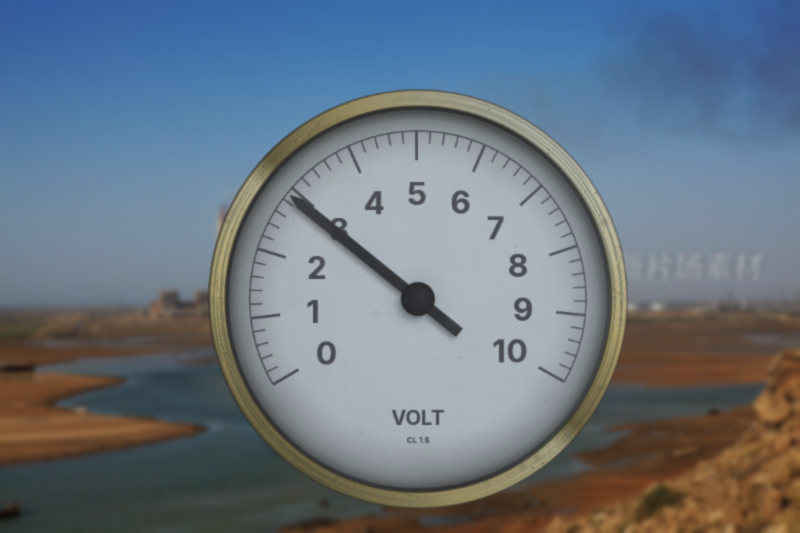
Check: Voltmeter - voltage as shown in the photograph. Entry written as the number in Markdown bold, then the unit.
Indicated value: **2.9** V
